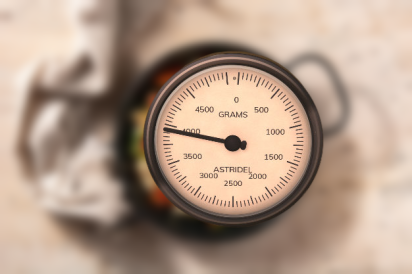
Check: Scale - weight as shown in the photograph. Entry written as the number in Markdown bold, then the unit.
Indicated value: **3950** g
